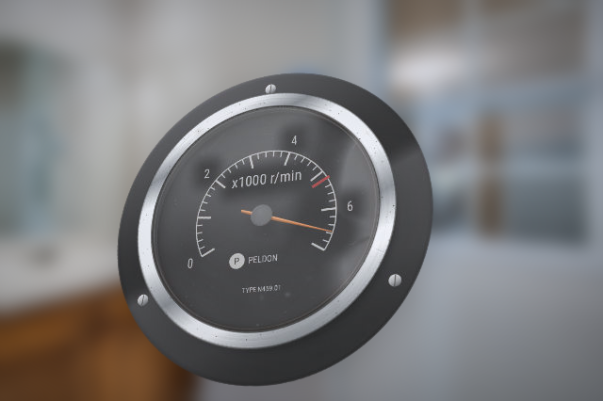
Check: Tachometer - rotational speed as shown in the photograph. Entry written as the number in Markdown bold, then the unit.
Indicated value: **6600** rpm
